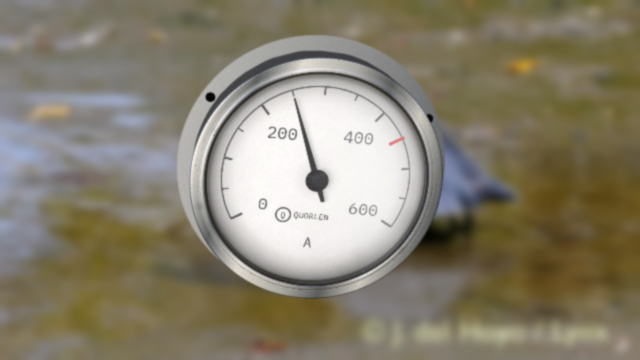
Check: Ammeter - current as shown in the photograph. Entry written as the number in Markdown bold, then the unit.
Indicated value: **250** A
